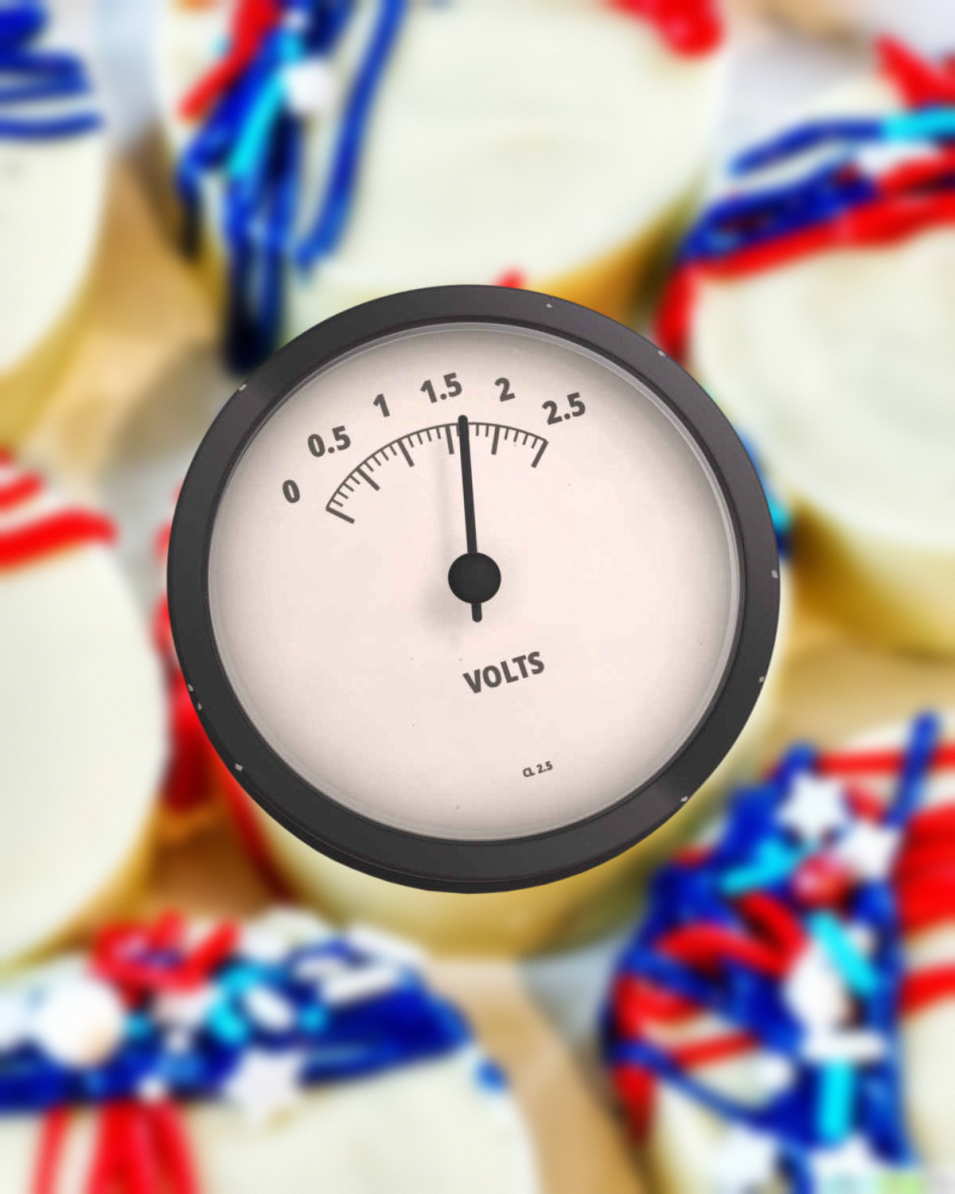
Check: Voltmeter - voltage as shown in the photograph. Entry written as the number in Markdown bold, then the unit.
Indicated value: **1.65** V
